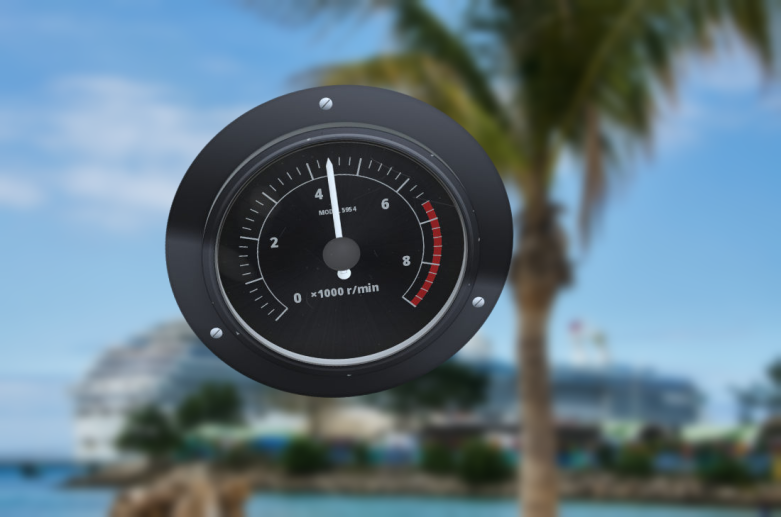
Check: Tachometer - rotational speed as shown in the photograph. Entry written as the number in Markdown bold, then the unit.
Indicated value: **4400** rpm
